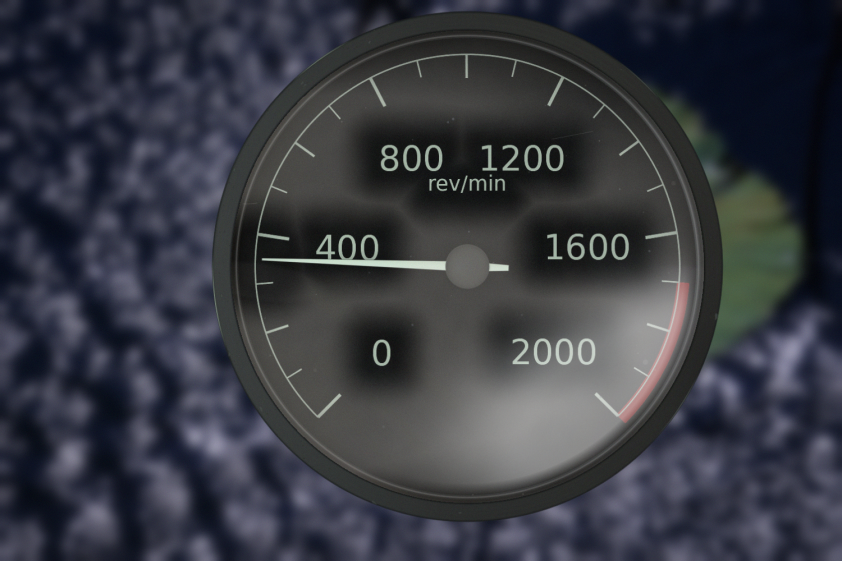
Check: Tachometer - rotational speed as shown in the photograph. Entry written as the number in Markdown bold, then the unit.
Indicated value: **350** rpm
